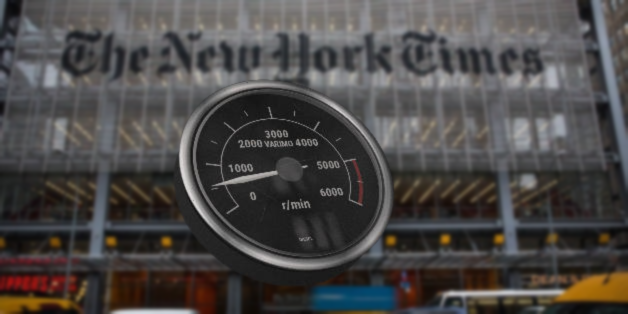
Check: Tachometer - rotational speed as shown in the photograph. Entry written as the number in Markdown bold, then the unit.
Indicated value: **500** rpm
